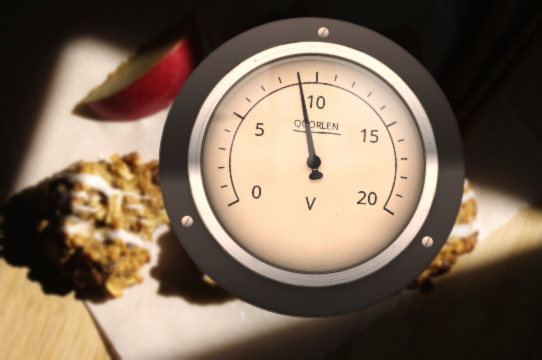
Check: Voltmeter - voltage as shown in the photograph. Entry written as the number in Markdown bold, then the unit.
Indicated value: **9** V
